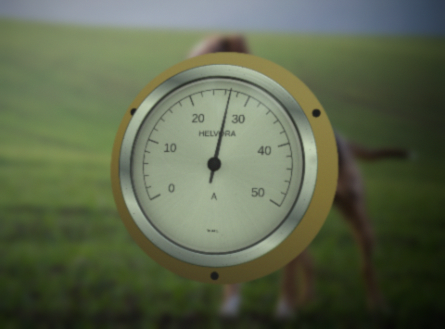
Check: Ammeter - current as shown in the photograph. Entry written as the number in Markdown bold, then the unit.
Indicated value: **27** A
